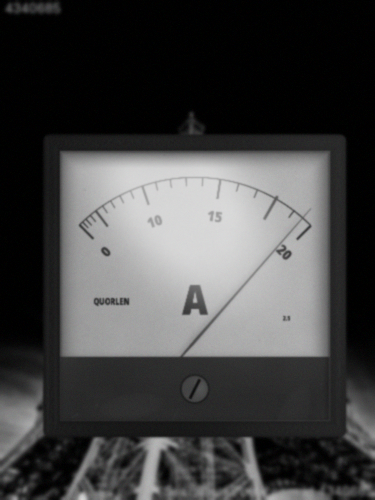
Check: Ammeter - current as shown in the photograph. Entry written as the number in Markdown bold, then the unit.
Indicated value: **19.5** A
